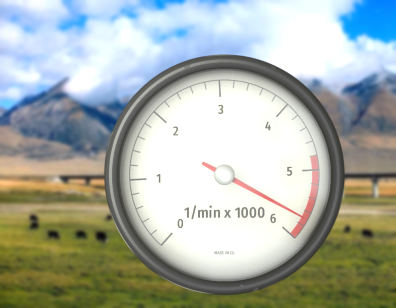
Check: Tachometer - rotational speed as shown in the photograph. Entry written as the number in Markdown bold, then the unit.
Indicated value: **5700** rpm
